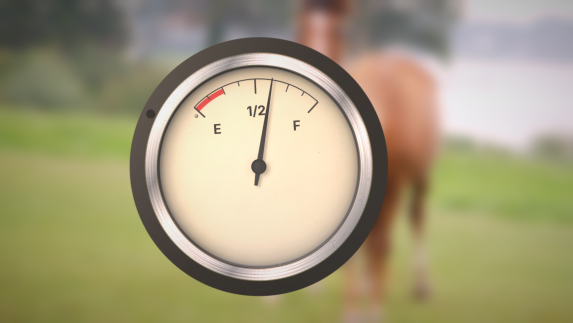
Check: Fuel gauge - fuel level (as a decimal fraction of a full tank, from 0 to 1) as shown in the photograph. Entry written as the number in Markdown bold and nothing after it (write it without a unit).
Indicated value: **0.625**
